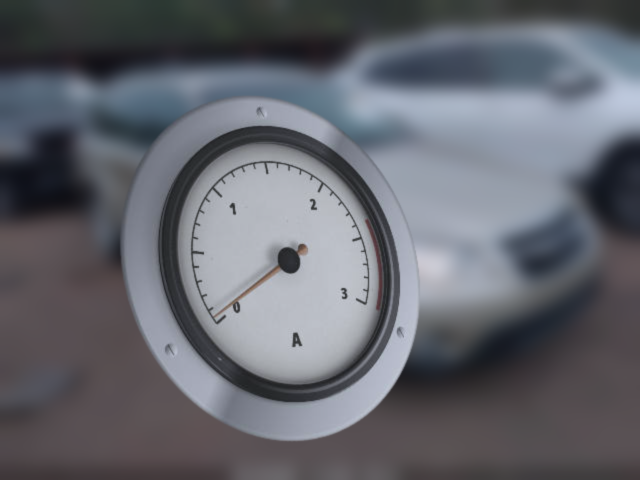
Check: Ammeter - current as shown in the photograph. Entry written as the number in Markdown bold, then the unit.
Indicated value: **0.05** A
